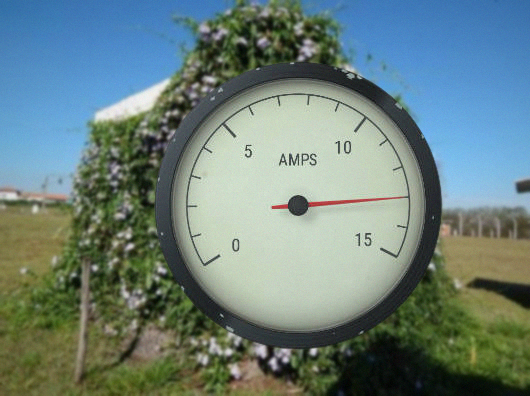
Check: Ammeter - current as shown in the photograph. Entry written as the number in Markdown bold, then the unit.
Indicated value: **13** A
